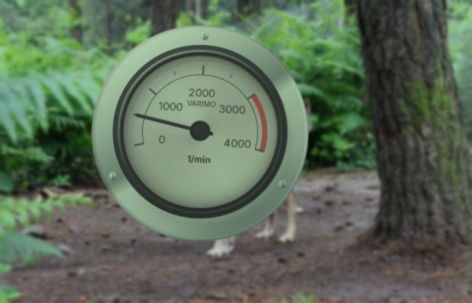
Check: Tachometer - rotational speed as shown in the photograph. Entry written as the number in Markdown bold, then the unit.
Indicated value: **500** rpm
